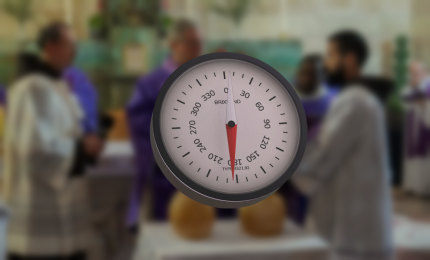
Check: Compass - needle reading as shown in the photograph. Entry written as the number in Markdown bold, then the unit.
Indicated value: **185** °
